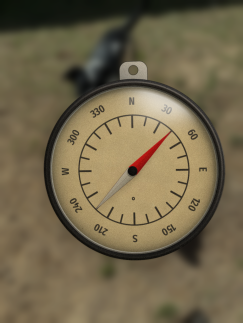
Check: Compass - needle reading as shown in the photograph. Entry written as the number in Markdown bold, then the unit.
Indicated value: **45** °
